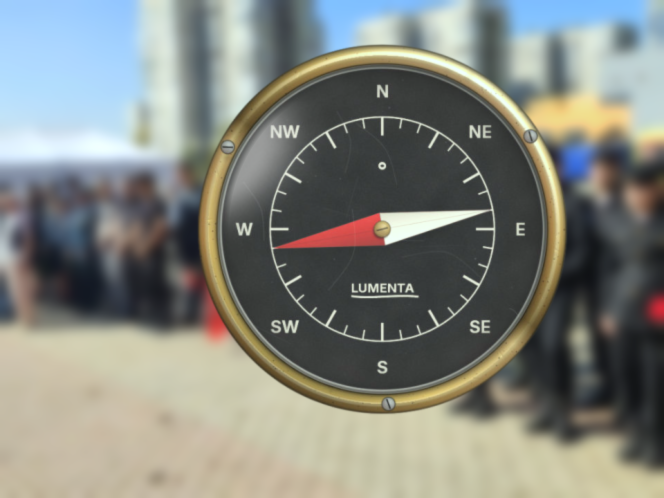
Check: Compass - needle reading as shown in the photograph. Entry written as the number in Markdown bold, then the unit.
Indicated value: **260** °
